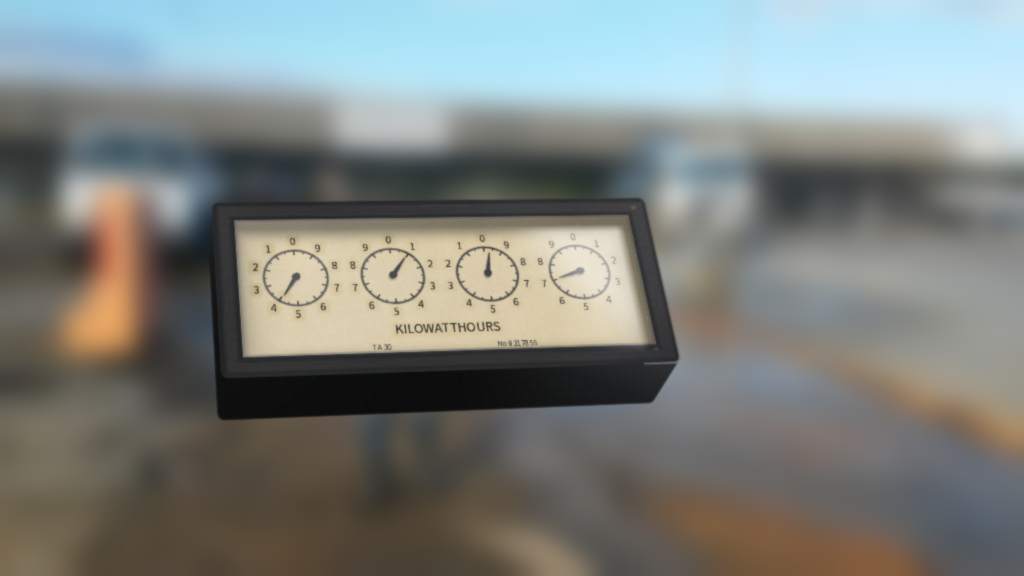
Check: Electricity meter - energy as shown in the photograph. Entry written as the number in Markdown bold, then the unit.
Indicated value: **4097** kWh
